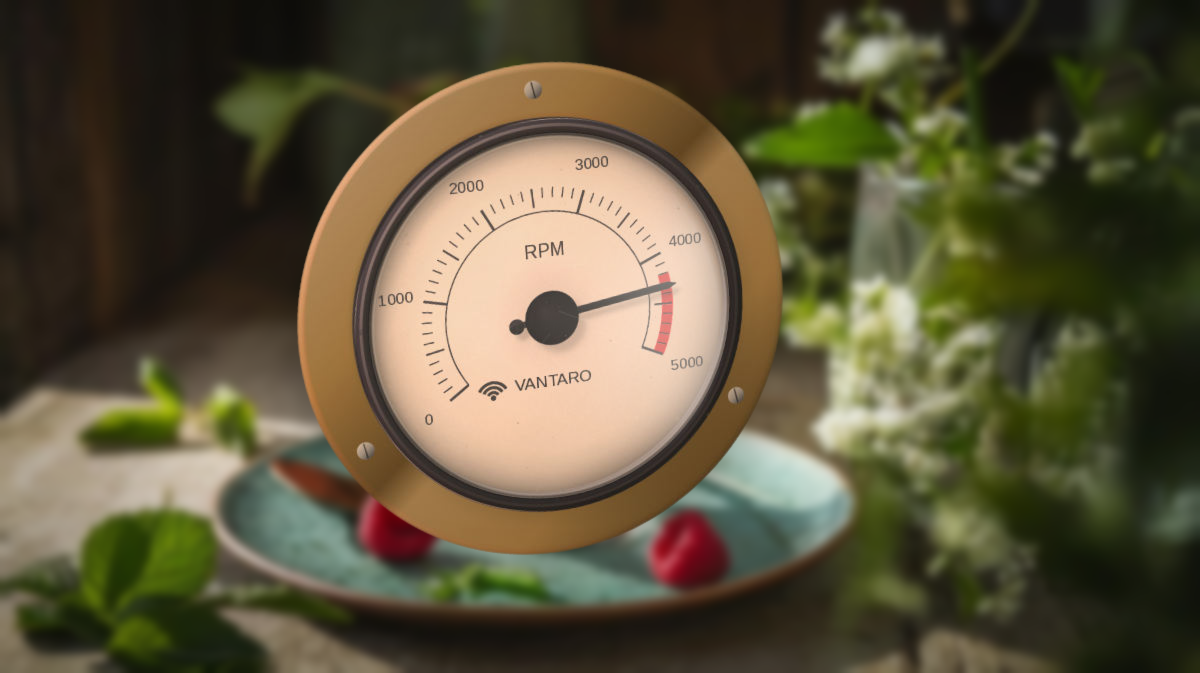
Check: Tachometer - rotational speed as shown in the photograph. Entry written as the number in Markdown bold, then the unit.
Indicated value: **4300** rpm
